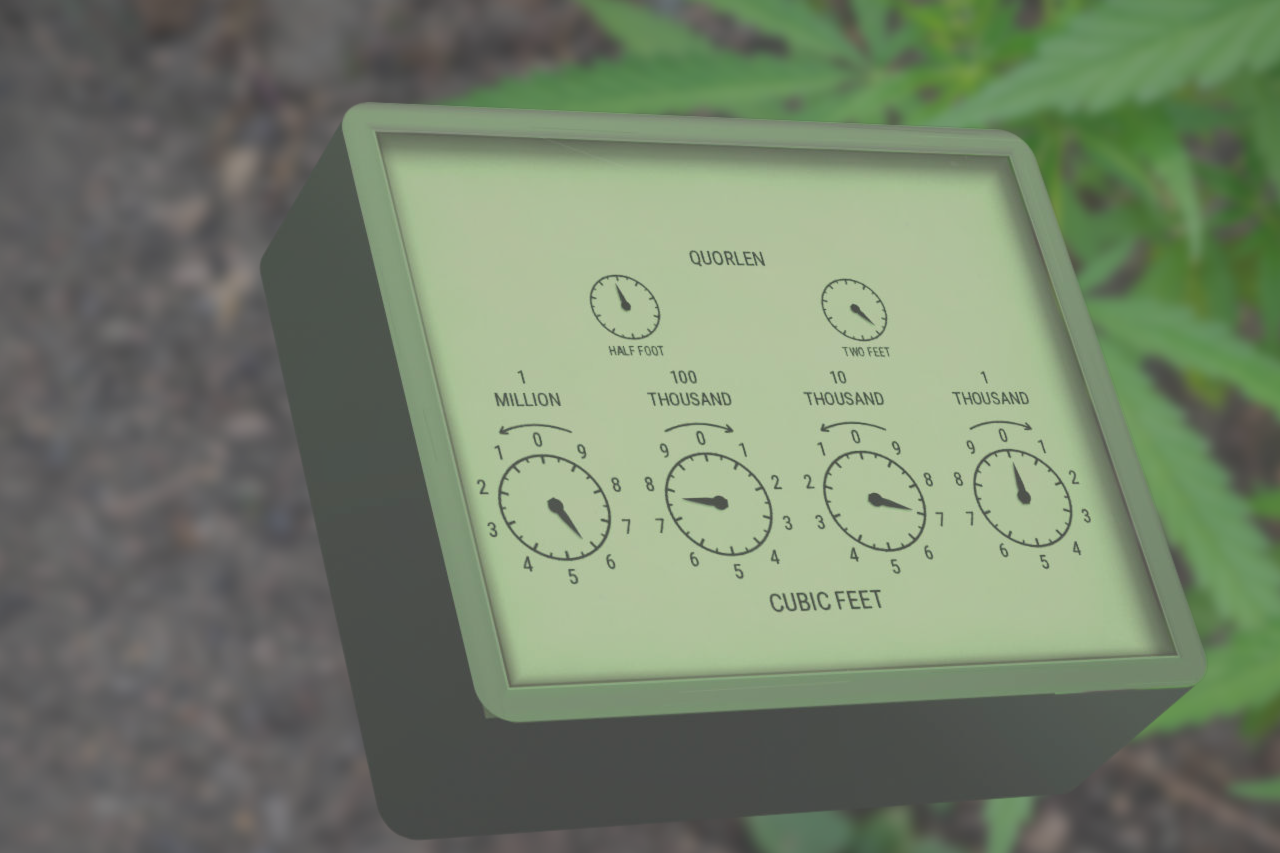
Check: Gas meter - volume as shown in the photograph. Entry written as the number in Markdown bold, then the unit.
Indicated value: **577000** ft³
